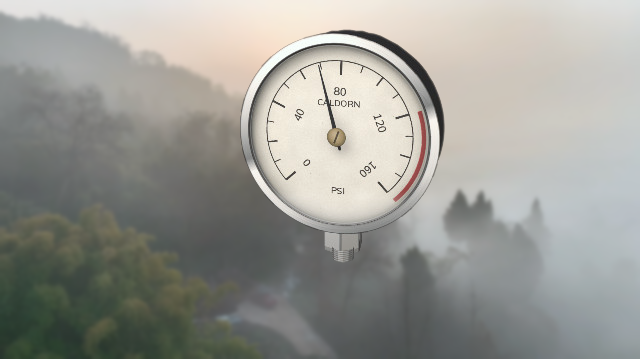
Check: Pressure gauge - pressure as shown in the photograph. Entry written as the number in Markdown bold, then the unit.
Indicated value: **70** psi
